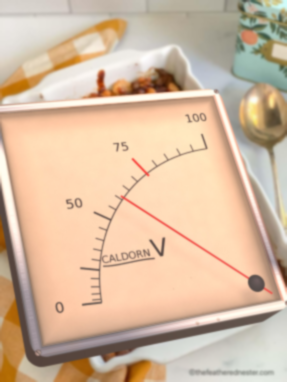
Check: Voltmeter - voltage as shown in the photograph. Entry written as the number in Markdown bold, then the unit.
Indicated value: **60** V
